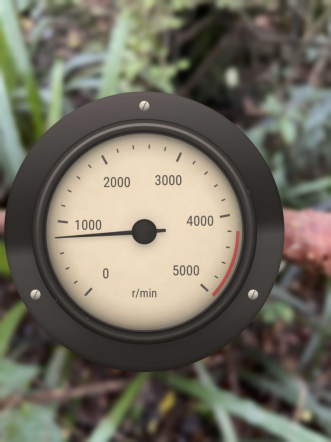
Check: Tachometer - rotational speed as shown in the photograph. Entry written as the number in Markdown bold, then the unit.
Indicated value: **800** rpm
